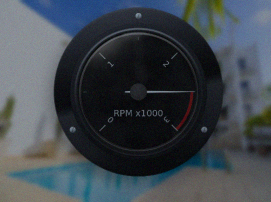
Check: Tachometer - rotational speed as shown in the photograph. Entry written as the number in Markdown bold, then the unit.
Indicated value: **2500** rpm
